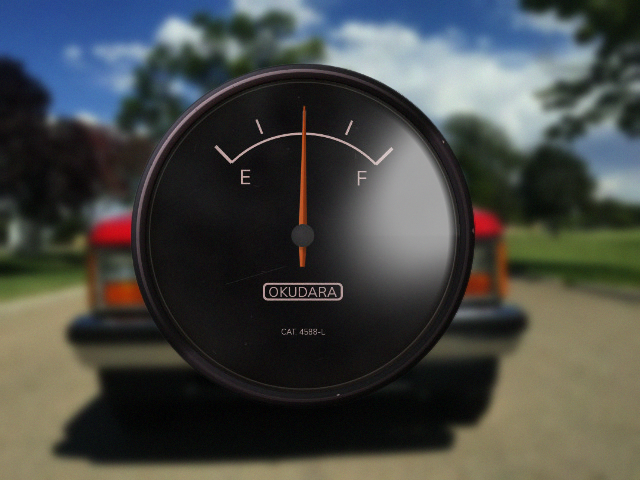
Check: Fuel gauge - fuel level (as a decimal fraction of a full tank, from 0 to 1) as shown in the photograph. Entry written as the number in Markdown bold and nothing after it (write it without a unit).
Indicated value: **0.5**
